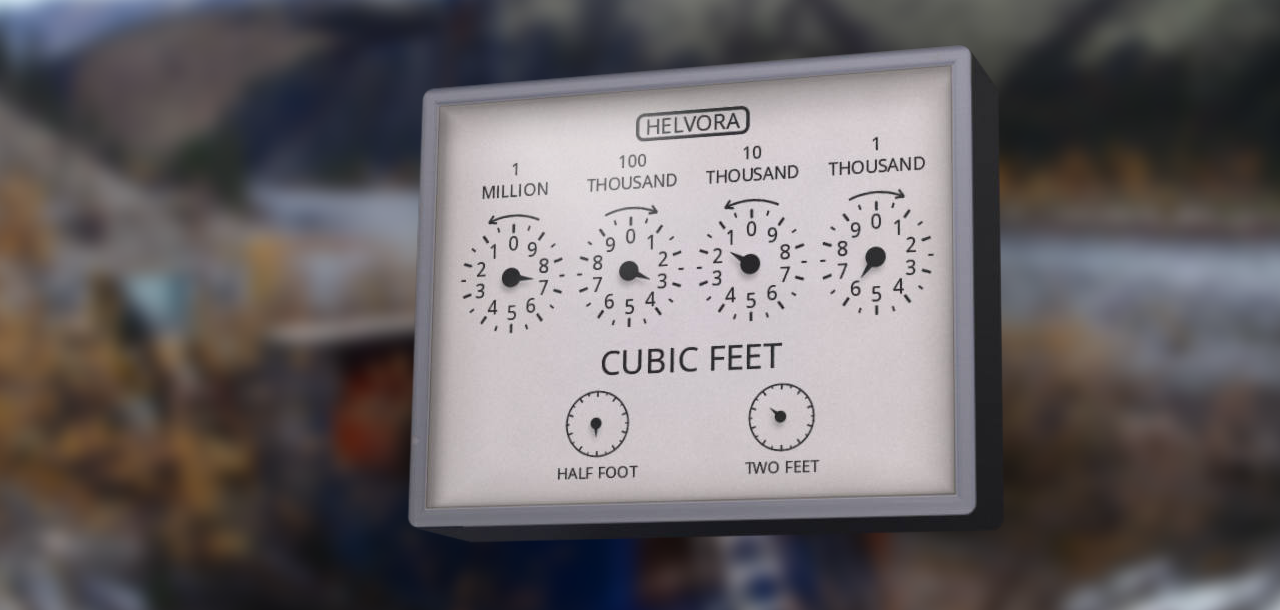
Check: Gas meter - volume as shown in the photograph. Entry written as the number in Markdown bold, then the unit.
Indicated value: **731600** ft³
